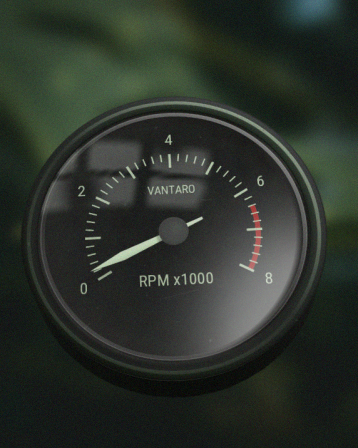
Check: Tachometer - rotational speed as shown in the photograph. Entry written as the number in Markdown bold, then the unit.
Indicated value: **200** rpm
